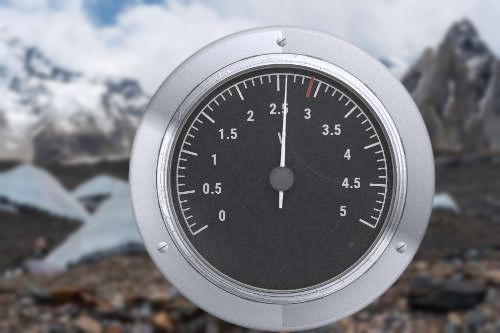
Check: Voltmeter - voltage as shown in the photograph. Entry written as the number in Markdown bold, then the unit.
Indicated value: **2.6** V
